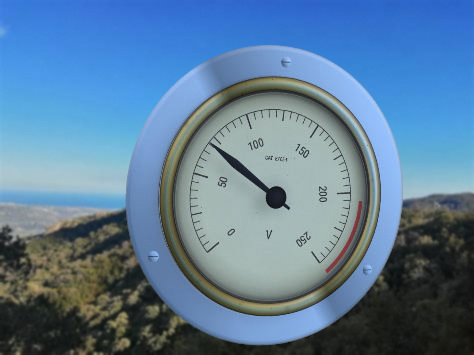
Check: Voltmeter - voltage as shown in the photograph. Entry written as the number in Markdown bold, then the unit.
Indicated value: **70** V
